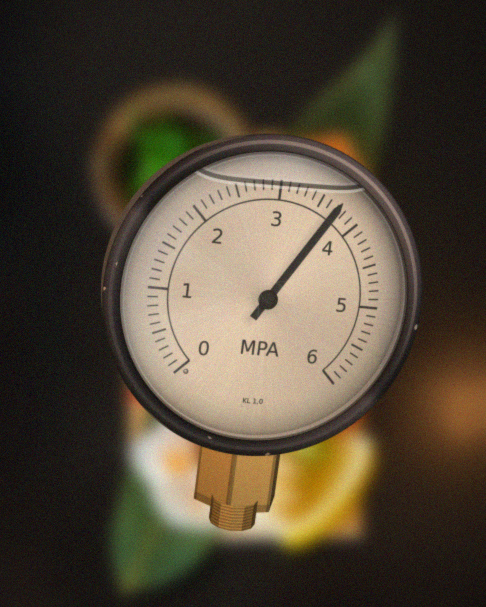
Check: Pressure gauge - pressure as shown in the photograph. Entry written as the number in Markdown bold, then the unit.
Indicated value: **3.7** MPa
